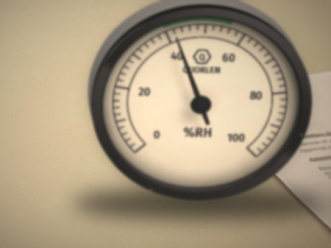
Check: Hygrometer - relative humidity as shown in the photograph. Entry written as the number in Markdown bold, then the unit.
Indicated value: **42** %
